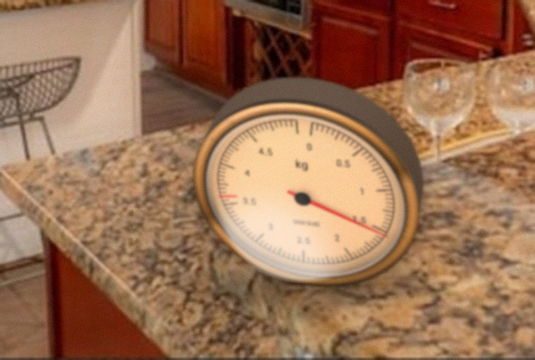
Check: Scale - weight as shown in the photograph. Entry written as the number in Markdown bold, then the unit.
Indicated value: **1.5** kg
